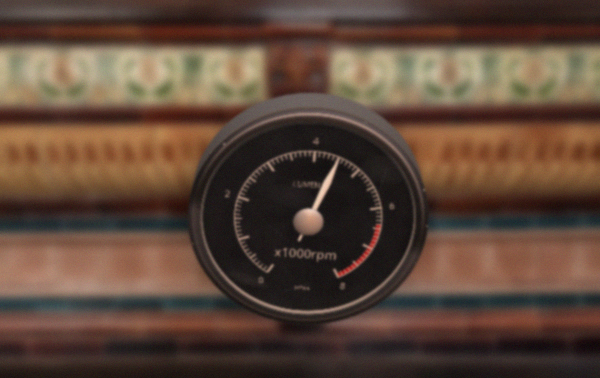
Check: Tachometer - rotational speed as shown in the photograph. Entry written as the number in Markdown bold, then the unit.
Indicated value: **4500** rpm
